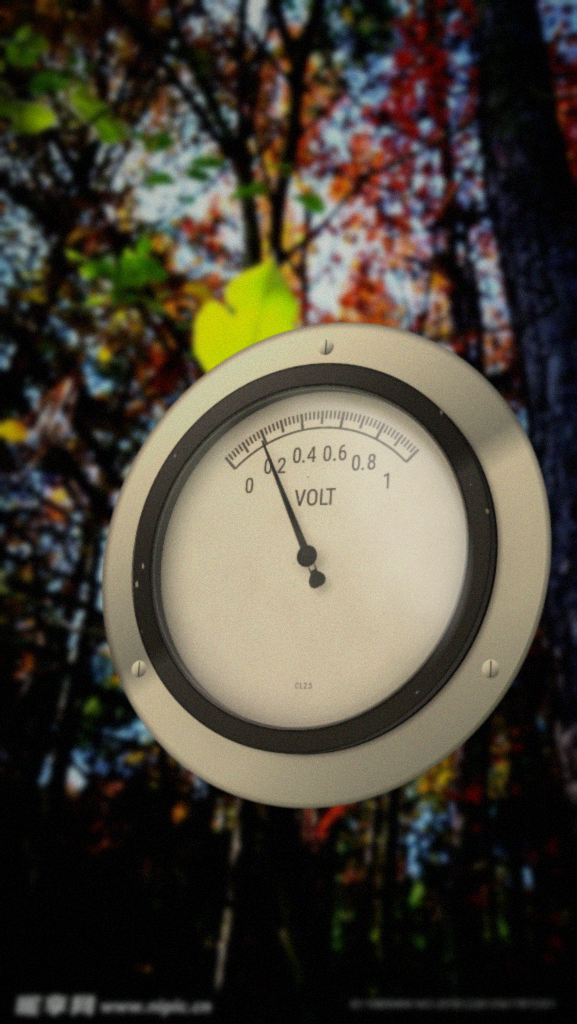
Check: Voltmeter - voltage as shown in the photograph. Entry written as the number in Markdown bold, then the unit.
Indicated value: **0.2** V
